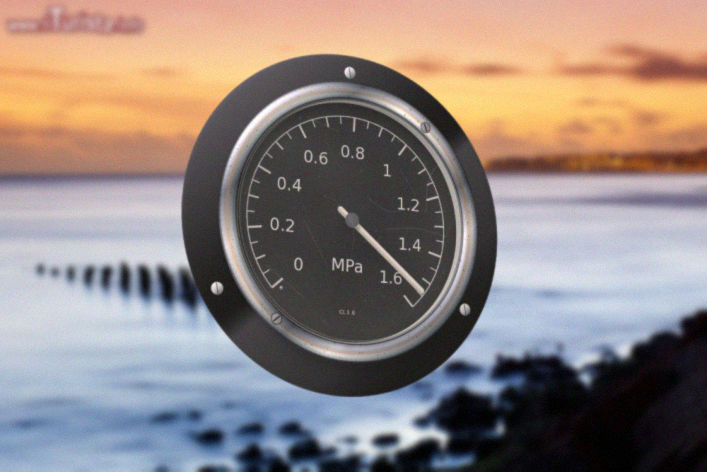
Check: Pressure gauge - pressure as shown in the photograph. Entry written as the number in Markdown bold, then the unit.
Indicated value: **1.55** MPa
